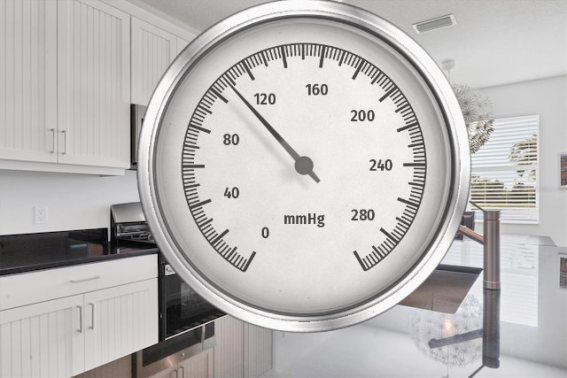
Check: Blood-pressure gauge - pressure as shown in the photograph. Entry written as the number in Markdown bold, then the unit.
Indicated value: **108** mmHg
